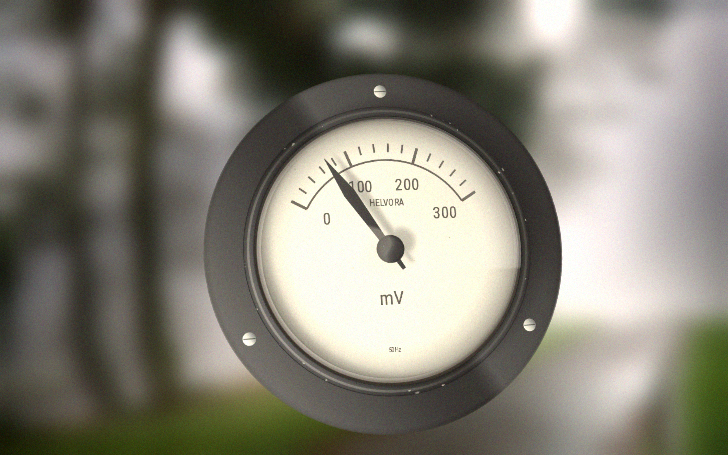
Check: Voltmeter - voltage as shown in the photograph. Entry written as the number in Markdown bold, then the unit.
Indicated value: **70** mV
